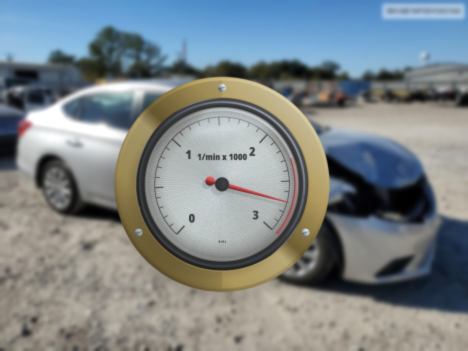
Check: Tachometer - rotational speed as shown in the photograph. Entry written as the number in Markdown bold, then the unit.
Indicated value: **2700** rpm
